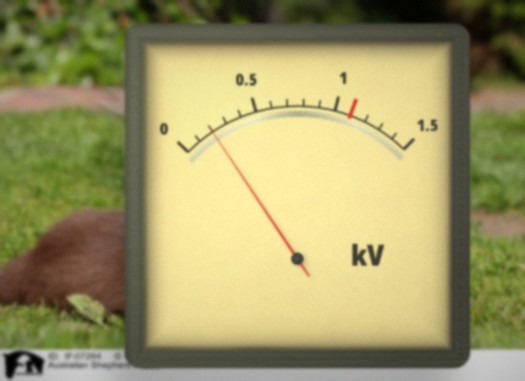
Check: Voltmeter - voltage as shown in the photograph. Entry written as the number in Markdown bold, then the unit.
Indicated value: **0.2** kV
